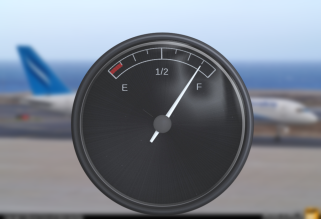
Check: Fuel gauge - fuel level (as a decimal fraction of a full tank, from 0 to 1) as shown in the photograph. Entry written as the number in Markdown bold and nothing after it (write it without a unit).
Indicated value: **0.875**
